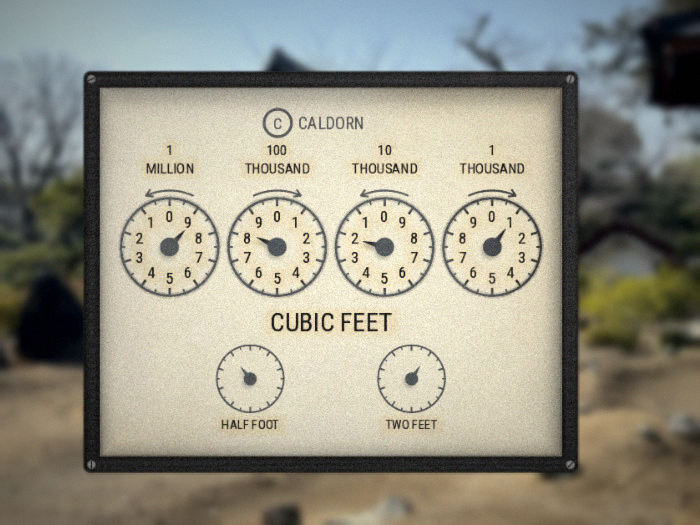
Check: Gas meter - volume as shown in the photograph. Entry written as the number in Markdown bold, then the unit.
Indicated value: **882100** ft³
